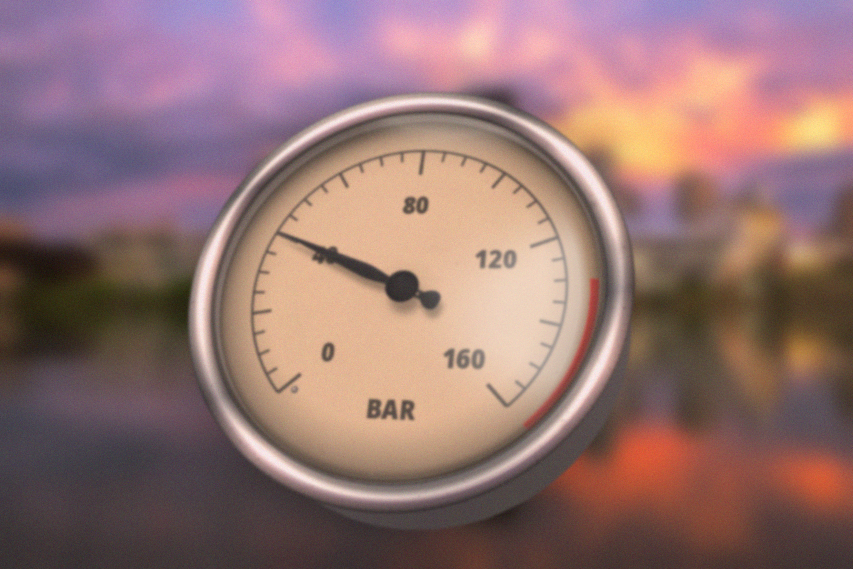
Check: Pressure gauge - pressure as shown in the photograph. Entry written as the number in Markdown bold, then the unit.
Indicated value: **40** bar
